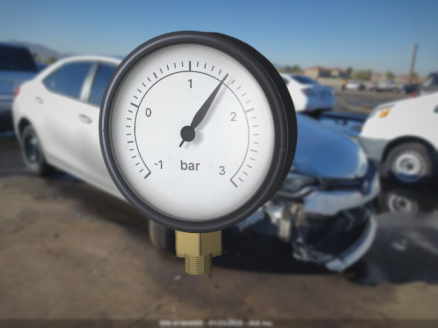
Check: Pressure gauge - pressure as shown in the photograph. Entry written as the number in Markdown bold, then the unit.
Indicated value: **1.5** bar
